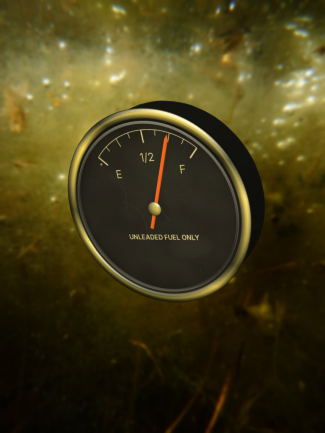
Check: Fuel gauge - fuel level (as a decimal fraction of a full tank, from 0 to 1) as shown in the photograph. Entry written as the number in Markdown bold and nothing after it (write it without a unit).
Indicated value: **0.75**
